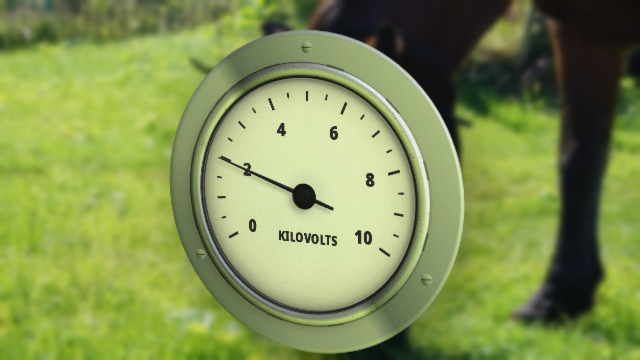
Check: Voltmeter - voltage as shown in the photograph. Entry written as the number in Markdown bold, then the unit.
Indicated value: **2** kV
